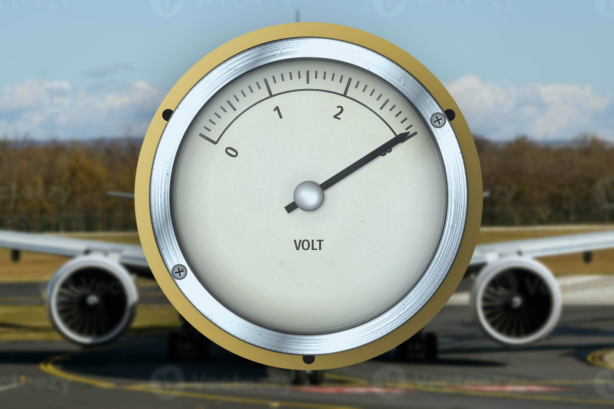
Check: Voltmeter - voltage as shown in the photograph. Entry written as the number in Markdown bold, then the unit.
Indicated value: **2.95** V
